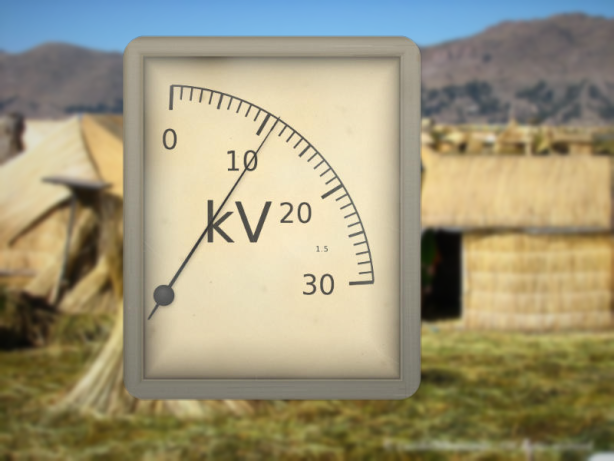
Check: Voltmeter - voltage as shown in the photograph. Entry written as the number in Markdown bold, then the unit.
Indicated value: **11** kV
